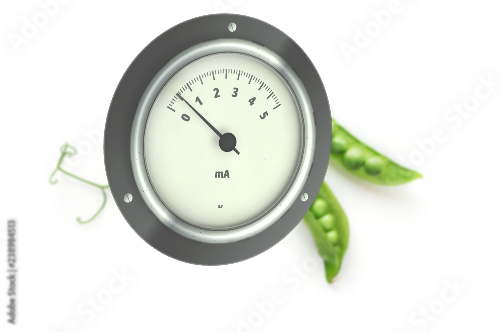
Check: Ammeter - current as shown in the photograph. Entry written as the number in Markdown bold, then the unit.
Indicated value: **0.5** mA
